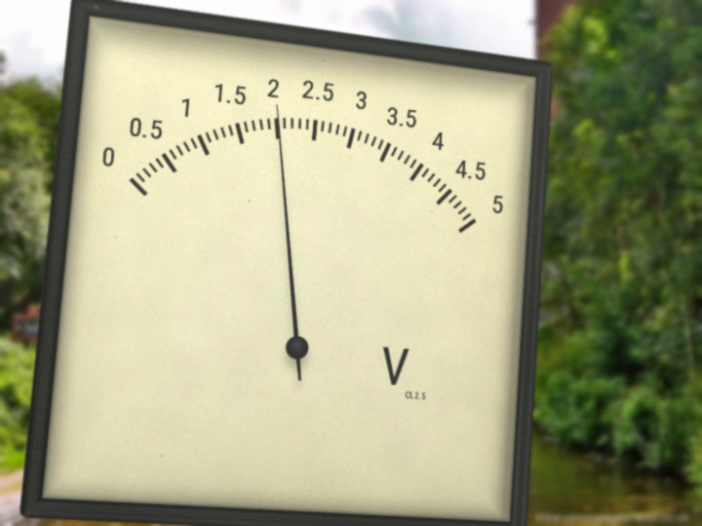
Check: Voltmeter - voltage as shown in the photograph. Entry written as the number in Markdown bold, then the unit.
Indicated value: **2** V
